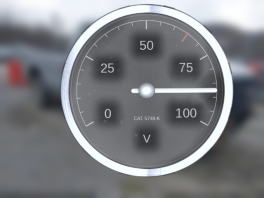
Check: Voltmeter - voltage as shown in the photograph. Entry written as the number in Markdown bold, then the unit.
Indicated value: **87.5** V
